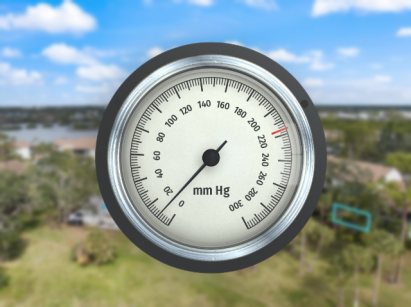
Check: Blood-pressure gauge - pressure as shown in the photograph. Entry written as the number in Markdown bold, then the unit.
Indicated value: **10** mmHg
